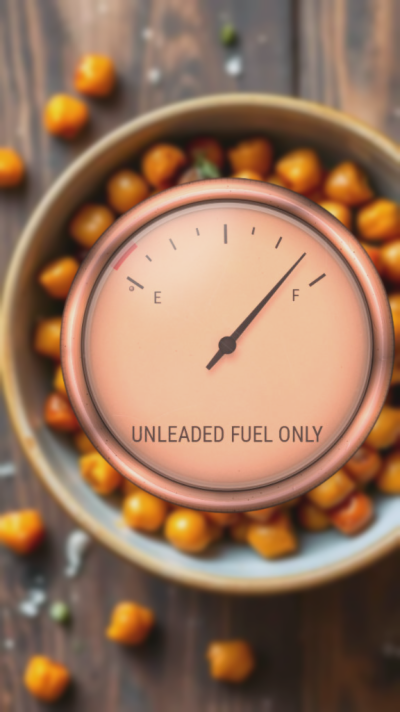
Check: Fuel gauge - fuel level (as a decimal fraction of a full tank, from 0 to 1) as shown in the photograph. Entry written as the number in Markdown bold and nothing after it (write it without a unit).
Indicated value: **0.875**
